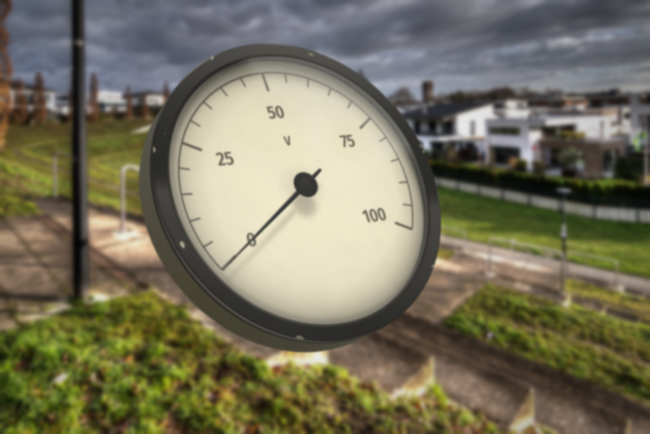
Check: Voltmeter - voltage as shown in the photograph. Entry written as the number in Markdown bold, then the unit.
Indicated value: **0** V
